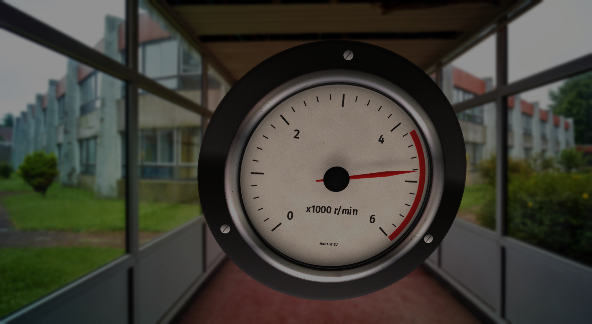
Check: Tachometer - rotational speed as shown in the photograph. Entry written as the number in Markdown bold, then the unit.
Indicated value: **4800** rpm
